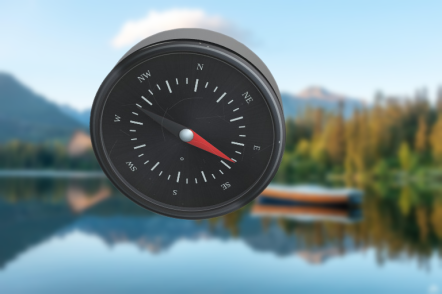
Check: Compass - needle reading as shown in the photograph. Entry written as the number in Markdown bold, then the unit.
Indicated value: **110** °
